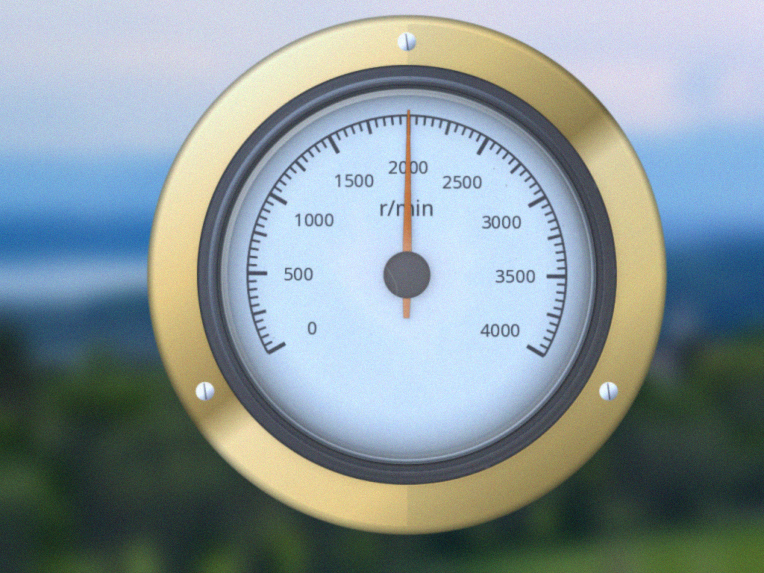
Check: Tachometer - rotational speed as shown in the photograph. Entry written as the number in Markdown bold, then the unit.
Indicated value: **2000** rpm
